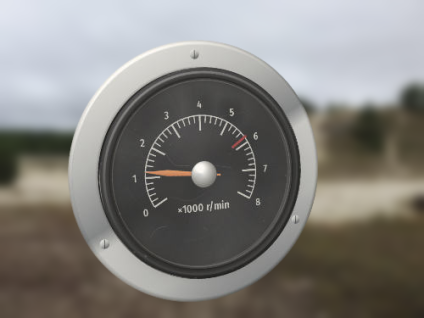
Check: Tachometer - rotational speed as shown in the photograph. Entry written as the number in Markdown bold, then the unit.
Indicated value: **1200** rpm
